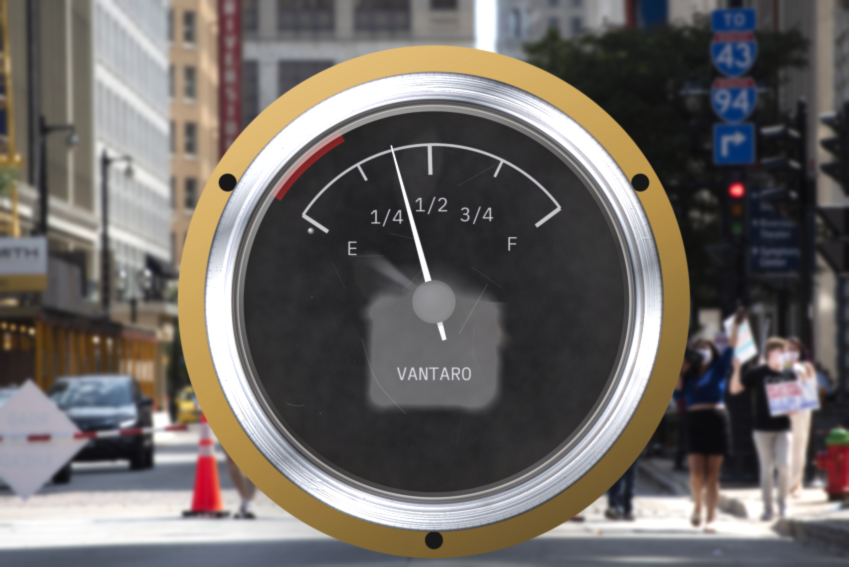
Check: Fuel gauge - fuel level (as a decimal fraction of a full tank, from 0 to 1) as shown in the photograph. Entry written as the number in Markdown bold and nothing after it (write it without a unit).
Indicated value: **0.375**
